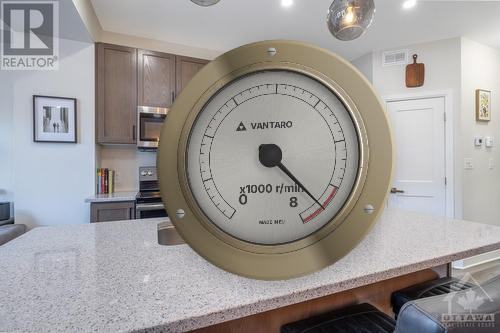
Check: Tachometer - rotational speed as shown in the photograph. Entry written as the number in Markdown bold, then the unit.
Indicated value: **7500** rpm
